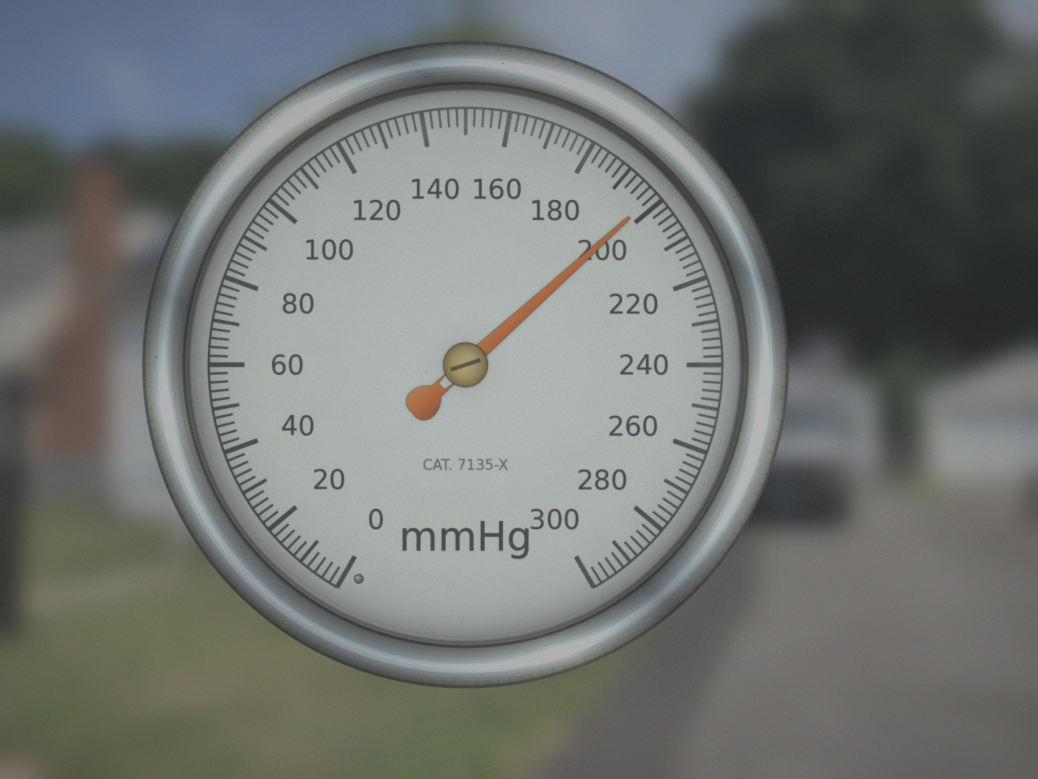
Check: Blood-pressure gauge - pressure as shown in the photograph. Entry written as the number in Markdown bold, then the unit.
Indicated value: **198** mmHg
